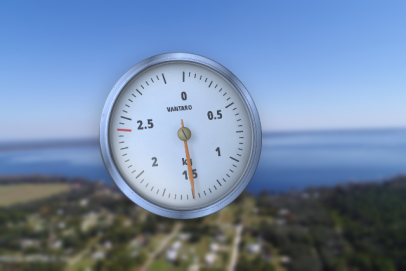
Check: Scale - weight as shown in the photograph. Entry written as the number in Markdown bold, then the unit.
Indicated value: **1.5** kg
